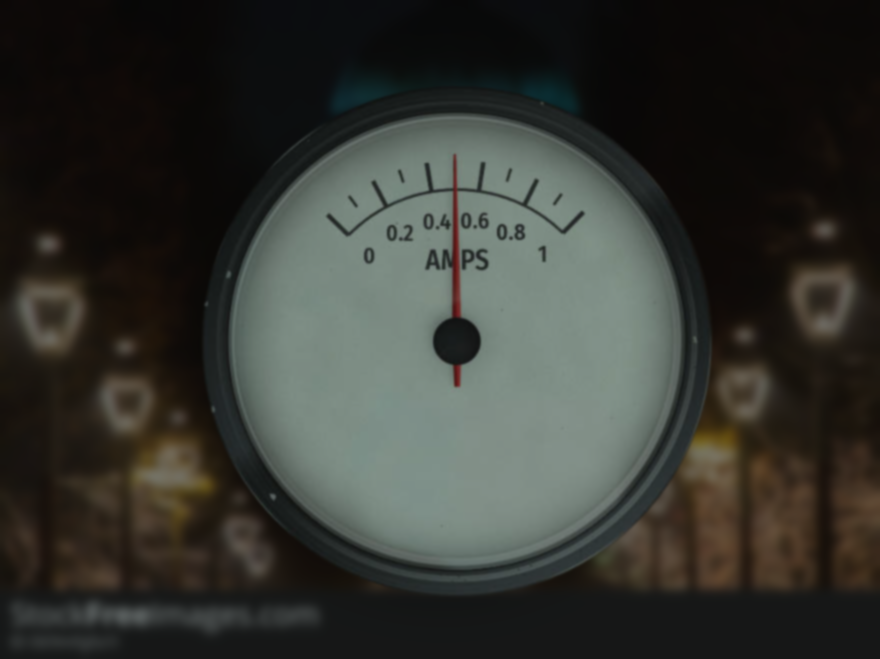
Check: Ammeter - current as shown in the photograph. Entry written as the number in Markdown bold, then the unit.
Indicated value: **0.5** A
